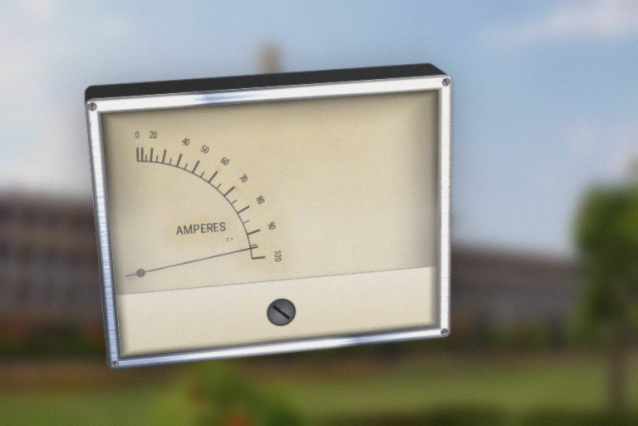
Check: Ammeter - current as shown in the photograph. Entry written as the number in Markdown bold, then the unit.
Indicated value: **95** A
